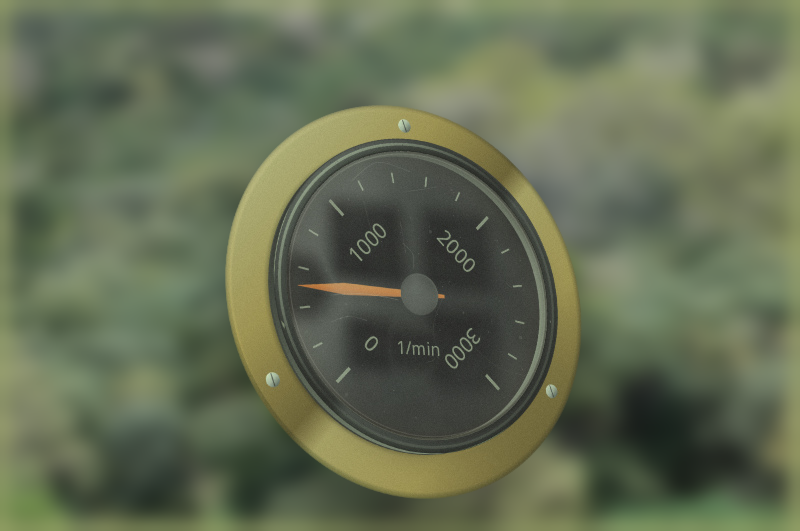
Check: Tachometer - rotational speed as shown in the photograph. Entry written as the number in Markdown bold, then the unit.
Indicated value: **500** rpm
